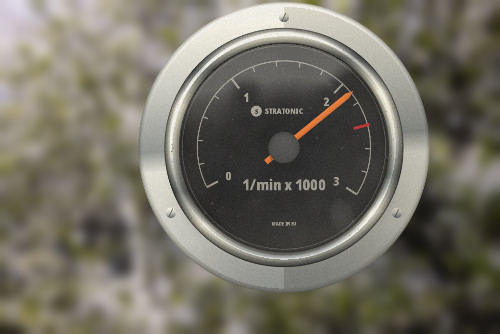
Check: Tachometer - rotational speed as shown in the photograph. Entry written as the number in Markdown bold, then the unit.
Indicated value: **2100** rpm
